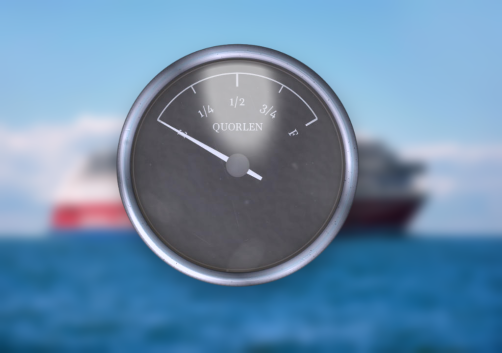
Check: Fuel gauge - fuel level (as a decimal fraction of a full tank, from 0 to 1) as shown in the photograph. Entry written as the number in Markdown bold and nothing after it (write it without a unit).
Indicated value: **0**
